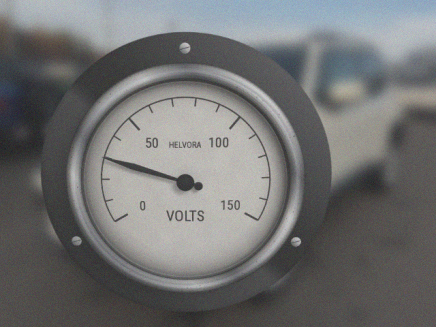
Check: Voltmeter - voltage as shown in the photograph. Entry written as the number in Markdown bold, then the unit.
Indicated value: **30** V
